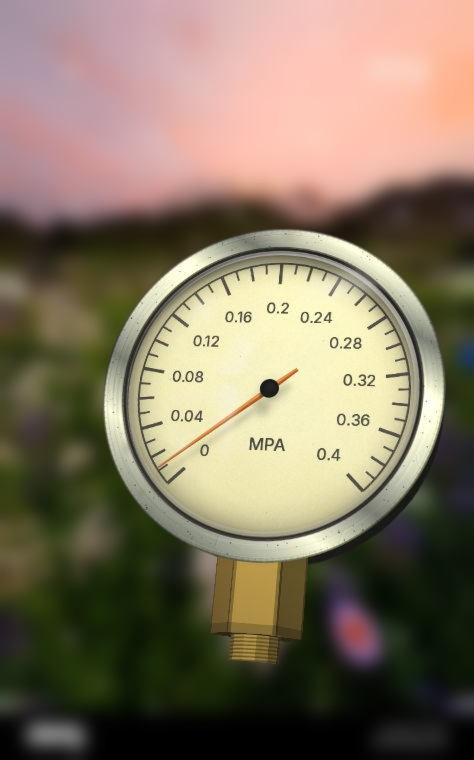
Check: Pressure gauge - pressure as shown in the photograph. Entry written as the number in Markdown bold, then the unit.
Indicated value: **0.01** MPa
